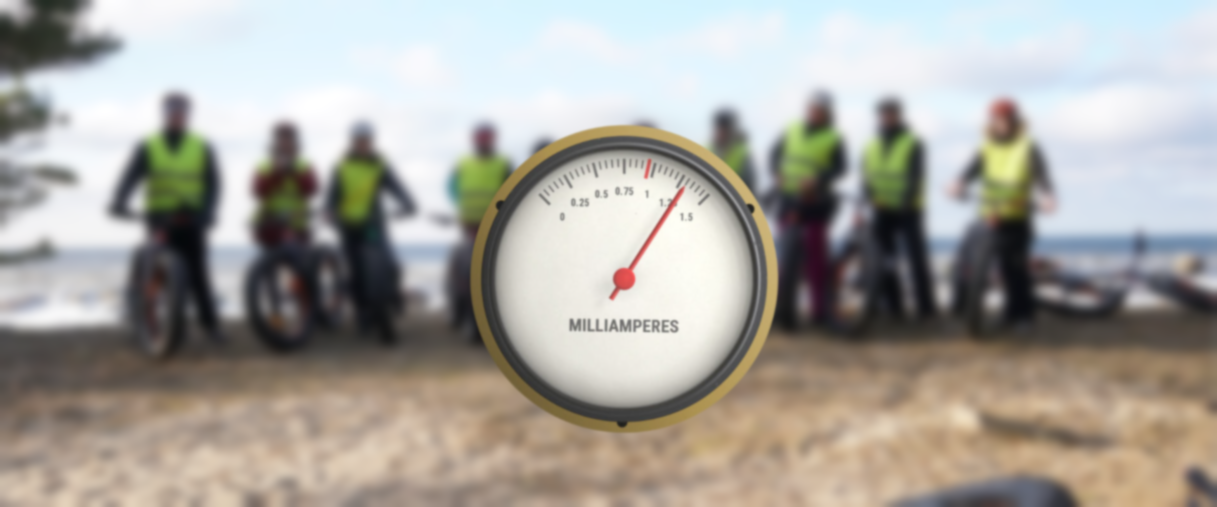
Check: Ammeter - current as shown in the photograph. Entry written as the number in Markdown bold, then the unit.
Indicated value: **1.3** mA
